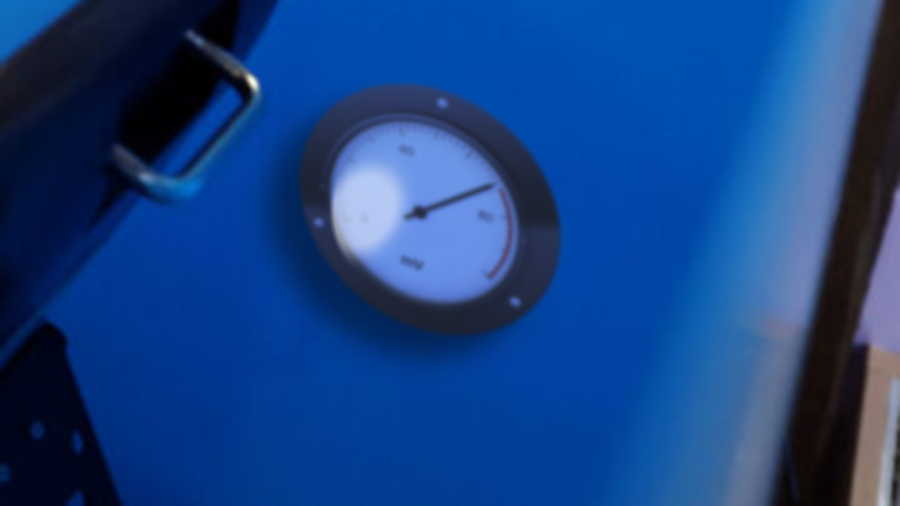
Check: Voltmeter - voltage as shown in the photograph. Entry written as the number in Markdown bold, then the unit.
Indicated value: **70** mV
